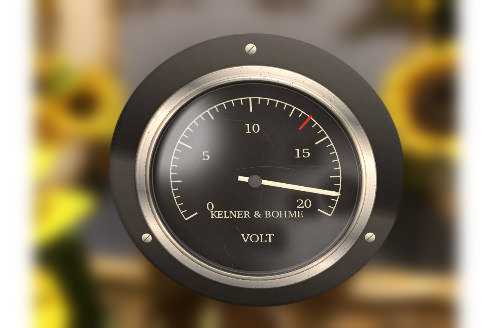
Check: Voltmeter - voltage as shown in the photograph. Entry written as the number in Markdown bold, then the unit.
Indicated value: **18.5** V
